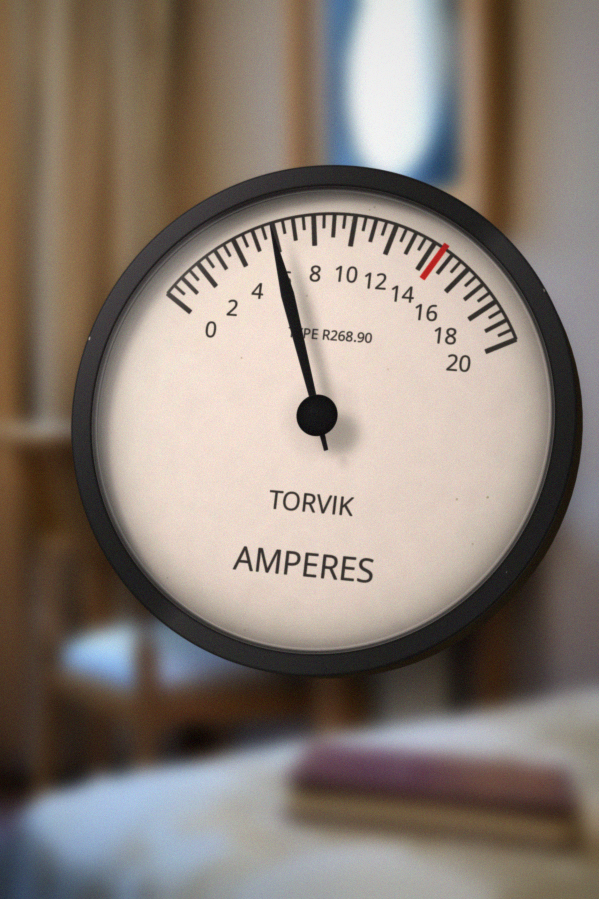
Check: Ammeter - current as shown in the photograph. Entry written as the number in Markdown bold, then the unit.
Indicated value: **6** A
